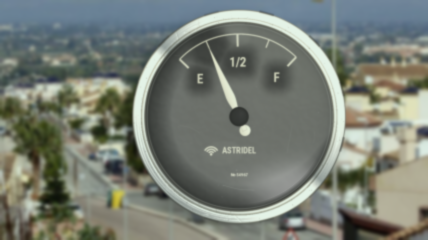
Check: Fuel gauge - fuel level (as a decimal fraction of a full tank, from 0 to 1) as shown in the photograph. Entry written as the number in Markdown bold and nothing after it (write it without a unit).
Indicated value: **0.25**
